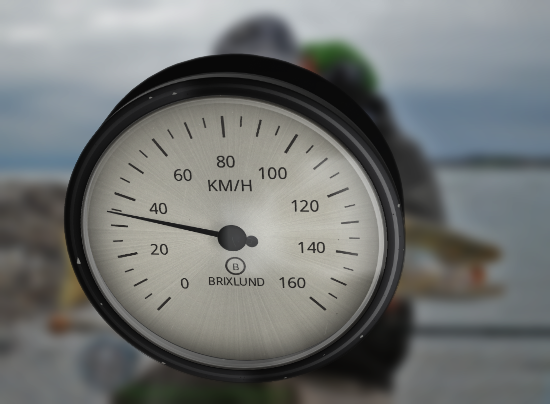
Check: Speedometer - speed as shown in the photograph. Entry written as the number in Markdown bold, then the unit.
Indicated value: **35** km/h
